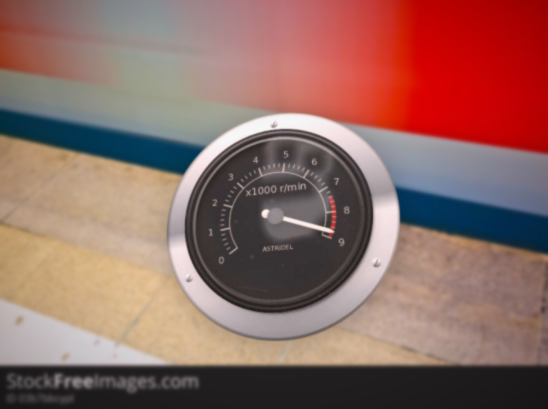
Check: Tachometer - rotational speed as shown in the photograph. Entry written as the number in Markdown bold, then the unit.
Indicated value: **8800** rpm
